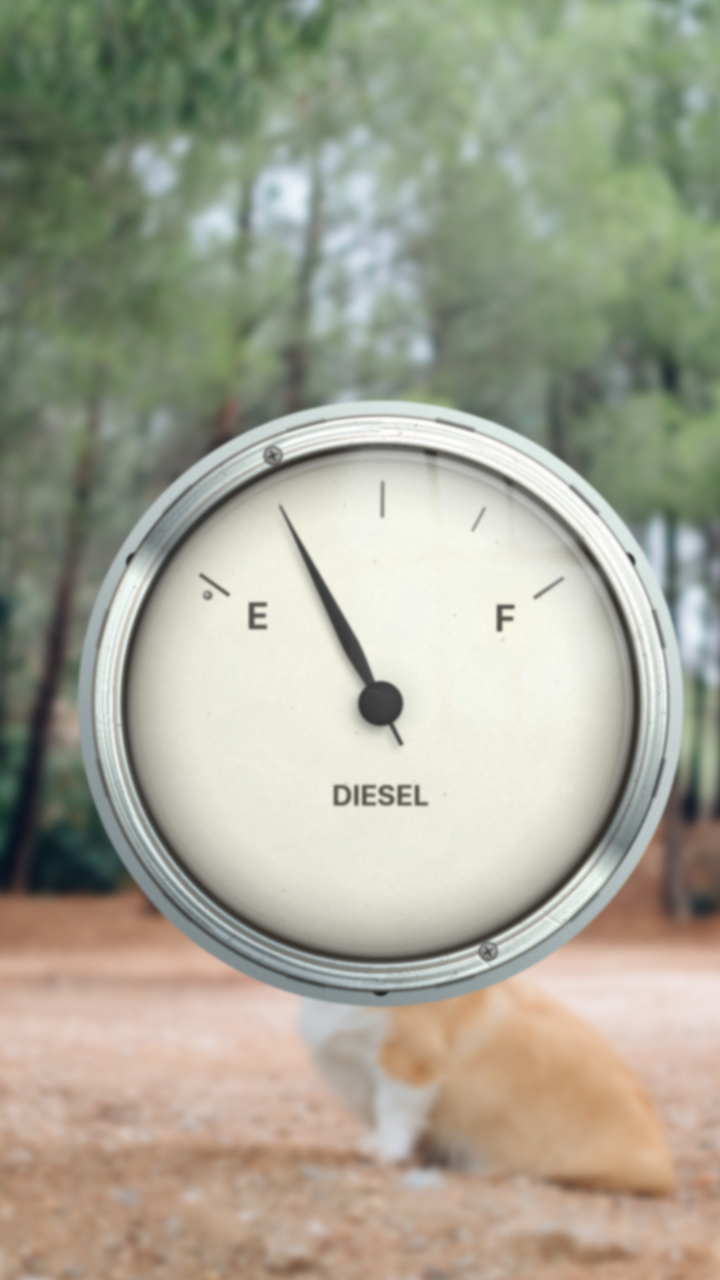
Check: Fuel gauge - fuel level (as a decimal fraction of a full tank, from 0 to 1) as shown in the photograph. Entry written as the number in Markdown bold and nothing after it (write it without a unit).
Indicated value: **0.25**
